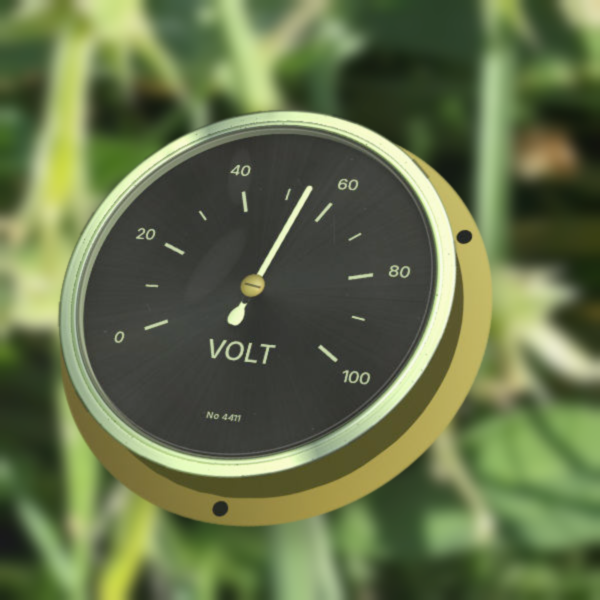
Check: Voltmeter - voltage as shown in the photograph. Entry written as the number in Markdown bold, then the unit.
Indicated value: **55** V
